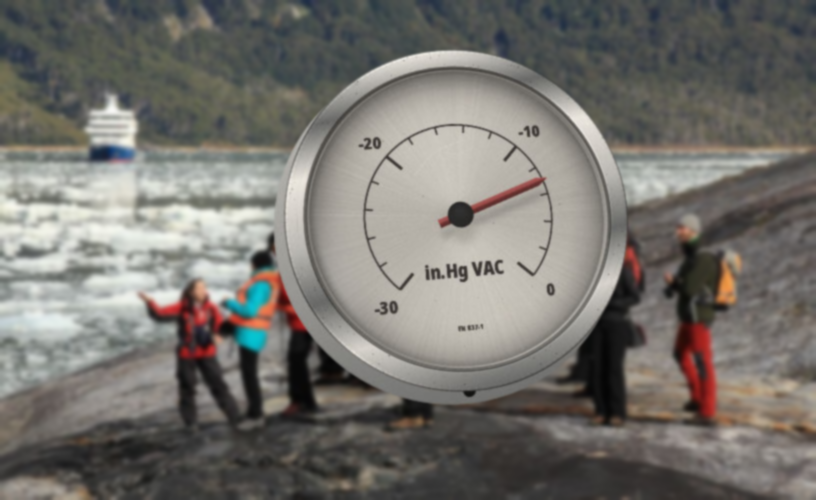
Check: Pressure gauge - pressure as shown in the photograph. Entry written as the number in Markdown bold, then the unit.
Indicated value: **-7** inHg
